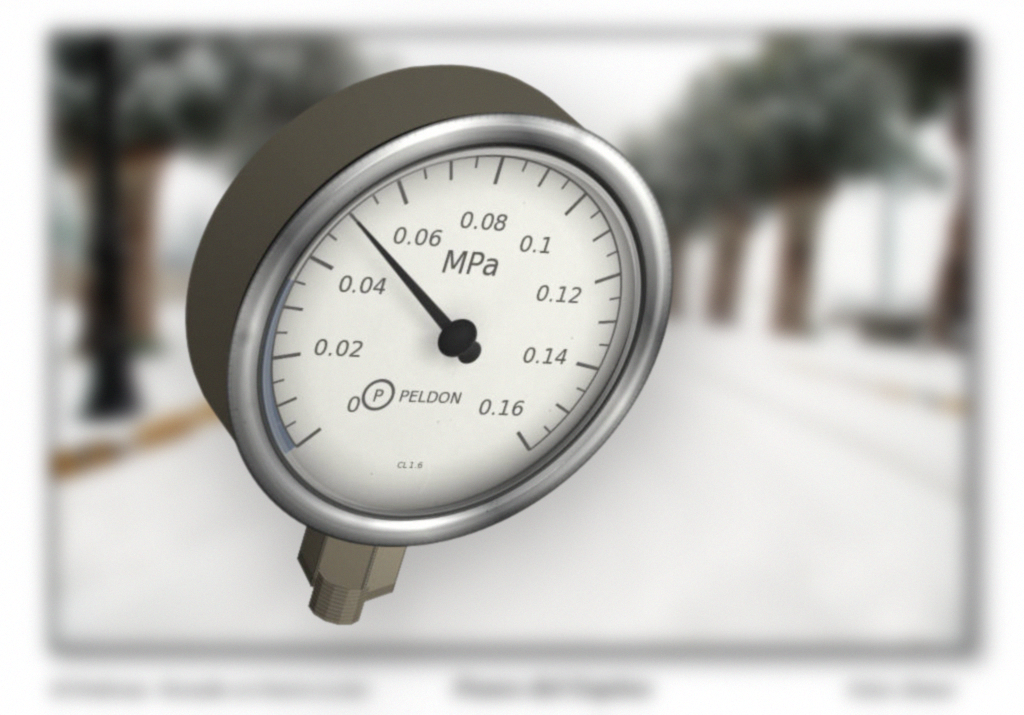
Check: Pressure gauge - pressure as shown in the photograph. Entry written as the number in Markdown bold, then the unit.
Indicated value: **0.05** MPa
